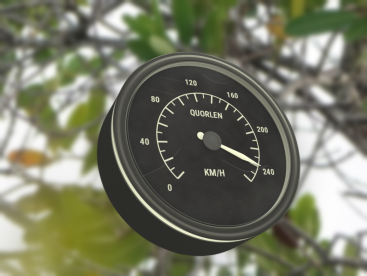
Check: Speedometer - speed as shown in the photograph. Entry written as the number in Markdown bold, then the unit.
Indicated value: **240** km/h
